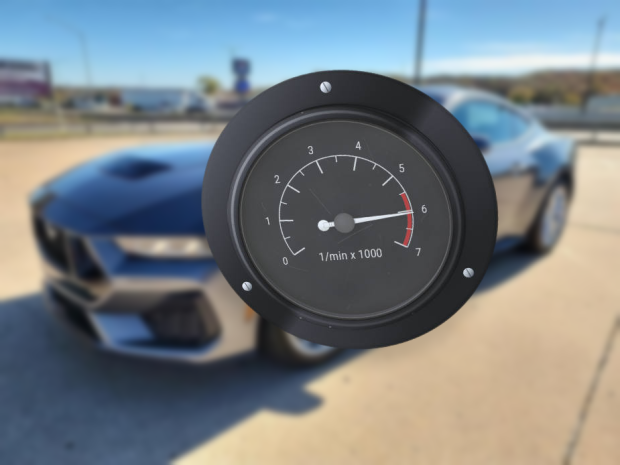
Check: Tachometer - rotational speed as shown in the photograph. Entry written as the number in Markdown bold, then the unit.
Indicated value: **6000** rpm
